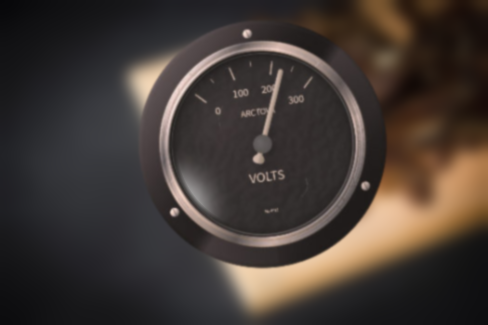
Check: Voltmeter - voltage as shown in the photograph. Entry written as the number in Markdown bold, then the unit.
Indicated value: **225** V
